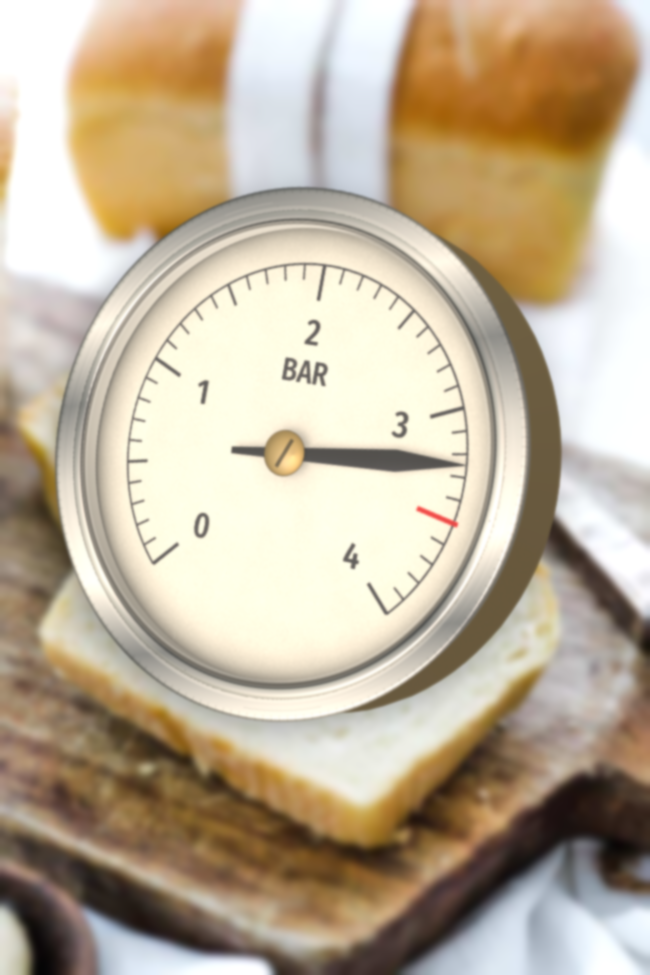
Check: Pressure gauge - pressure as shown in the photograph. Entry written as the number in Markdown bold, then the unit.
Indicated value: **3.25** bar
